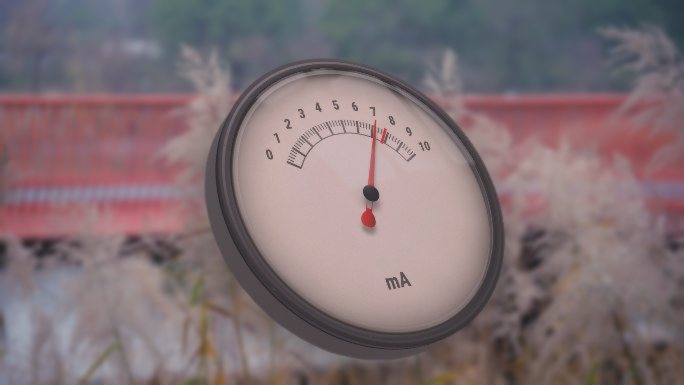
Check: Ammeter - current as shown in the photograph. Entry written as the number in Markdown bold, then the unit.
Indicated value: **7** mA
